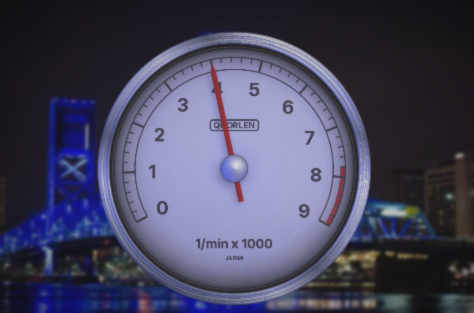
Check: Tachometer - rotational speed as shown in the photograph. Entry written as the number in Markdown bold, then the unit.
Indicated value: **4000** rpm
